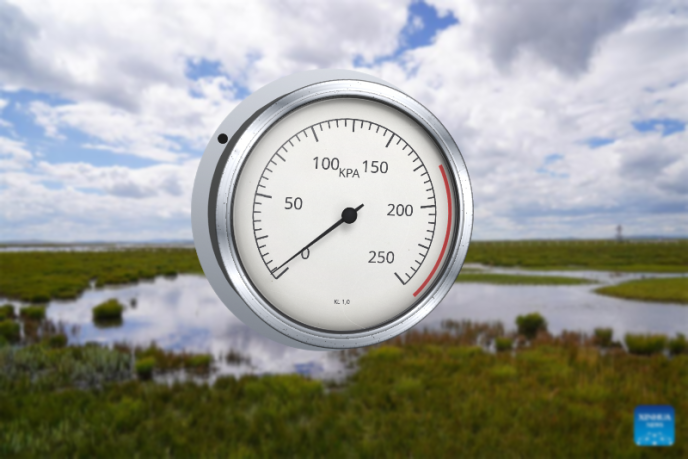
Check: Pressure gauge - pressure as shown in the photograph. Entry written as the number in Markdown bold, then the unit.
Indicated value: **5** kPa
